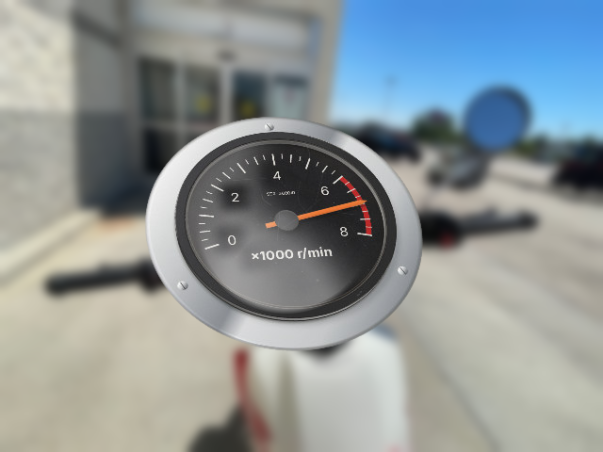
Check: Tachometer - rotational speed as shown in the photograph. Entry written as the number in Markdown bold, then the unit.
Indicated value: **7000** rpm
